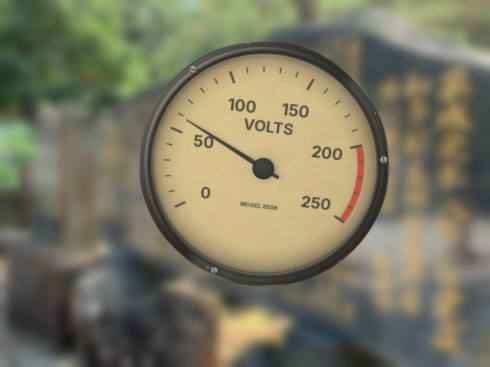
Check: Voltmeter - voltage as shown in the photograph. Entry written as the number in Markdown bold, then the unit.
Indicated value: **60** V
